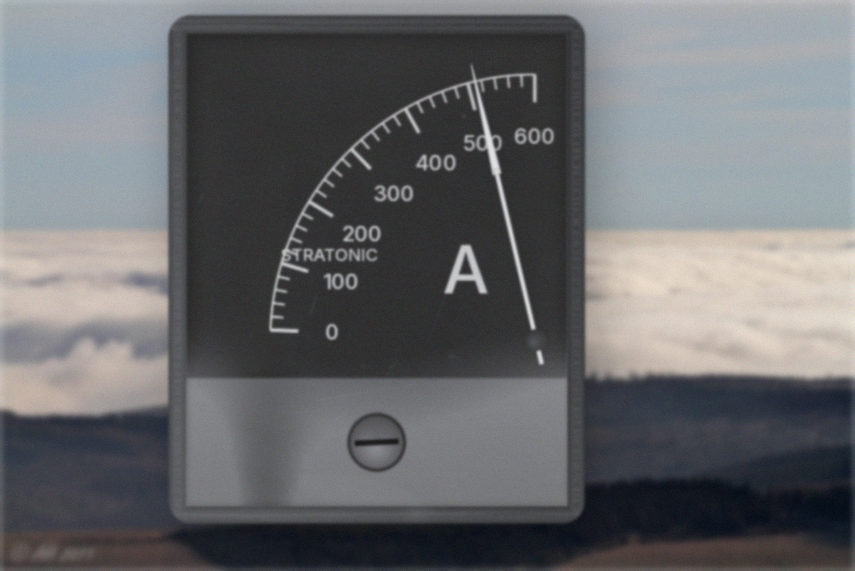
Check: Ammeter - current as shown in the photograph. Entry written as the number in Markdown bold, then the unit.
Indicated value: **510** A
